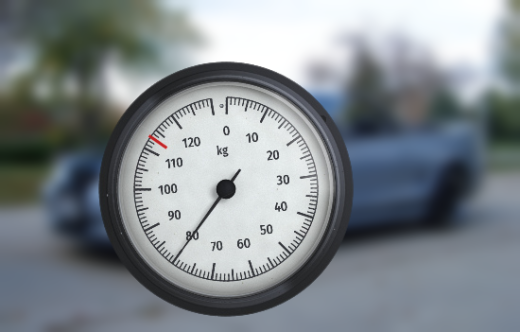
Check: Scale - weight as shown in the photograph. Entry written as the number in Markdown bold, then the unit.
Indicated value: **80** kg
